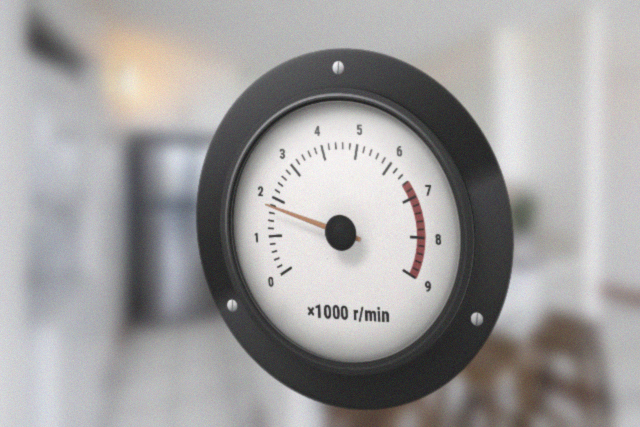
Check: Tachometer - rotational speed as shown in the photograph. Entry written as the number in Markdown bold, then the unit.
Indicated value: **1800** rpm
